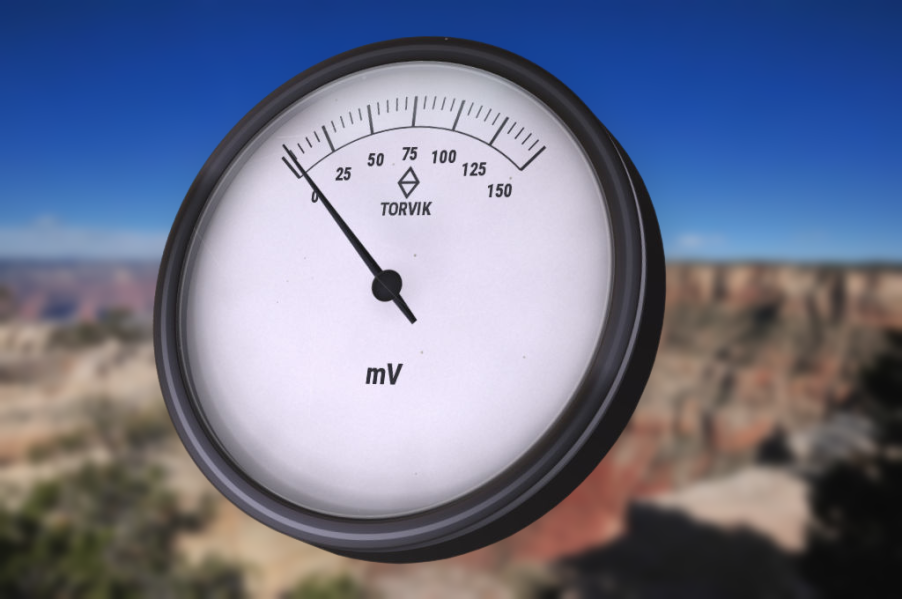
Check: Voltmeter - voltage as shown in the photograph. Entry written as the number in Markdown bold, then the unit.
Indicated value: **5** mV
